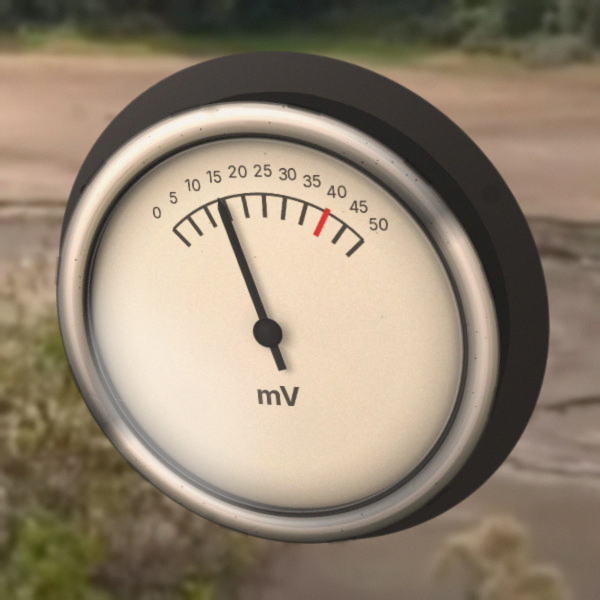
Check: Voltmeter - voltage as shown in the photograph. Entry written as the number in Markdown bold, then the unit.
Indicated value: **15** mV
